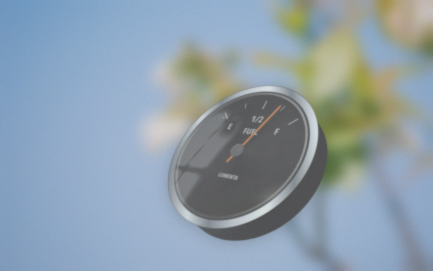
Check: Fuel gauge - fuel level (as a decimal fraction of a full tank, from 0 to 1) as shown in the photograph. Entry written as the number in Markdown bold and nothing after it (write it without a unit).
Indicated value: **0.75**
